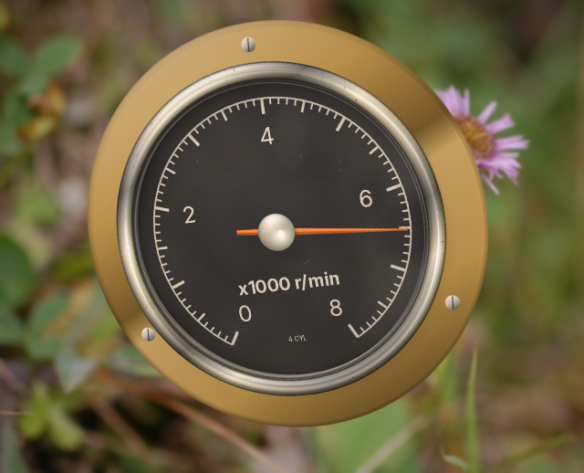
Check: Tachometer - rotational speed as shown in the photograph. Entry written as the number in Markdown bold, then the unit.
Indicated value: **6500** rpm
